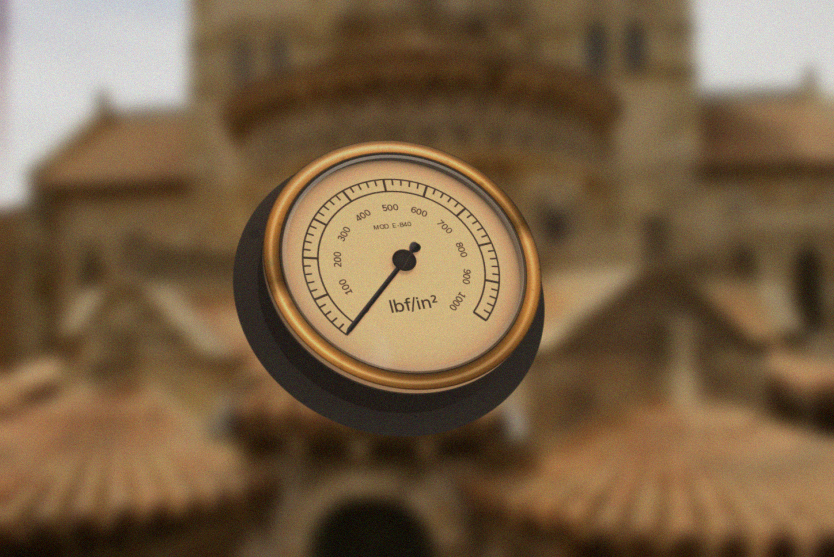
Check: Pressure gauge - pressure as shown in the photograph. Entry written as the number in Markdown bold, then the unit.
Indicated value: **0** psi
